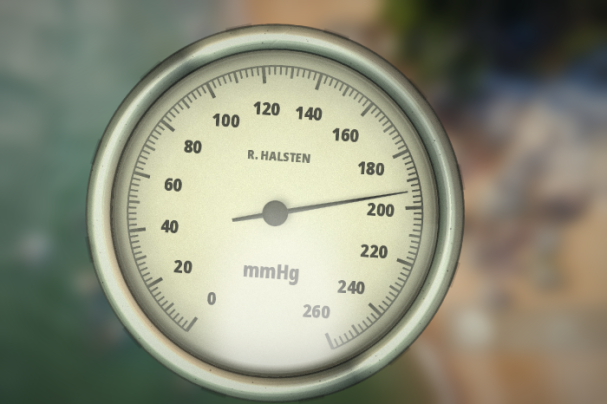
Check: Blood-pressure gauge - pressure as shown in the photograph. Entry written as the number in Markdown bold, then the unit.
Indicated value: **194** mmHg
